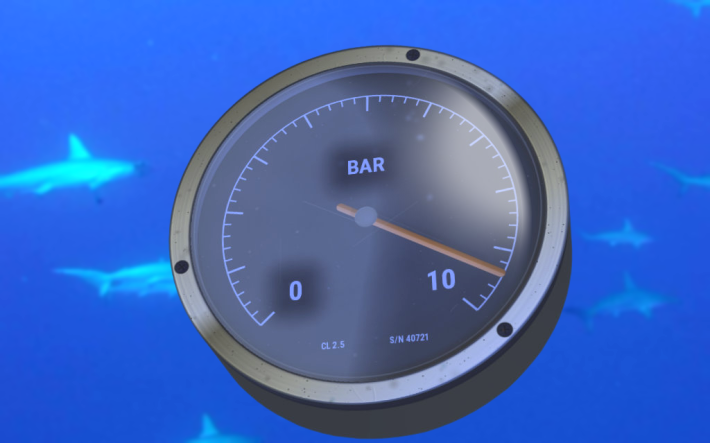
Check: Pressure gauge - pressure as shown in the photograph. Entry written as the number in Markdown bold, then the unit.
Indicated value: **9.4** bar
